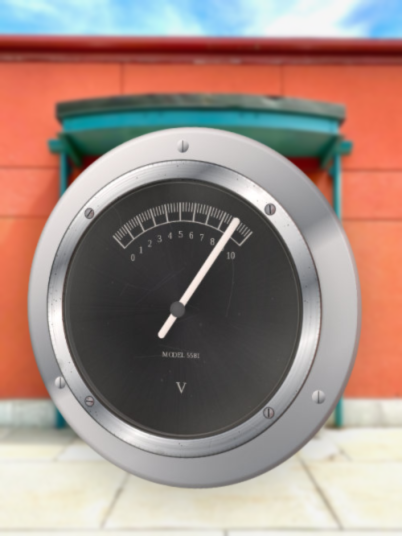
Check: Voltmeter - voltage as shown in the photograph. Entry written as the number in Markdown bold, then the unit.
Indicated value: **9** V
